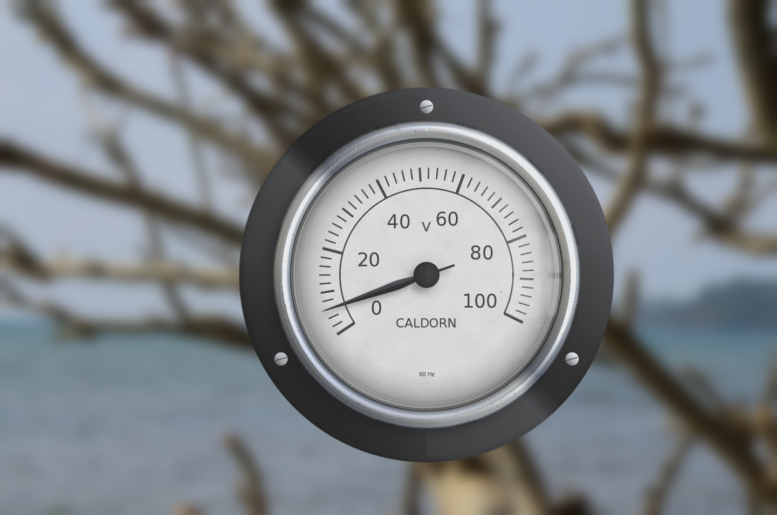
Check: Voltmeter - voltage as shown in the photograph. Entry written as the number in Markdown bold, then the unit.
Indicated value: **6** V
